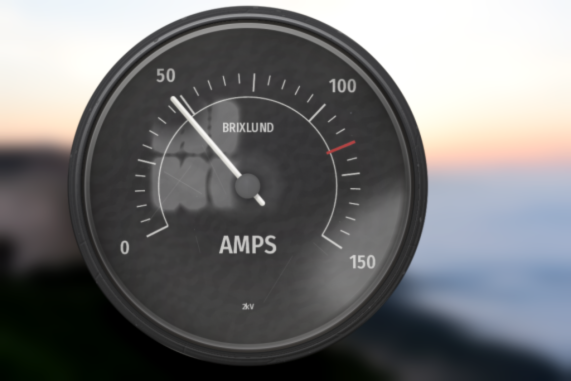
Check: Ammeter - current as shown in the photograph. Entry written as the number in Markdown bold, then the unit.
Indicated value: **47.5** A
